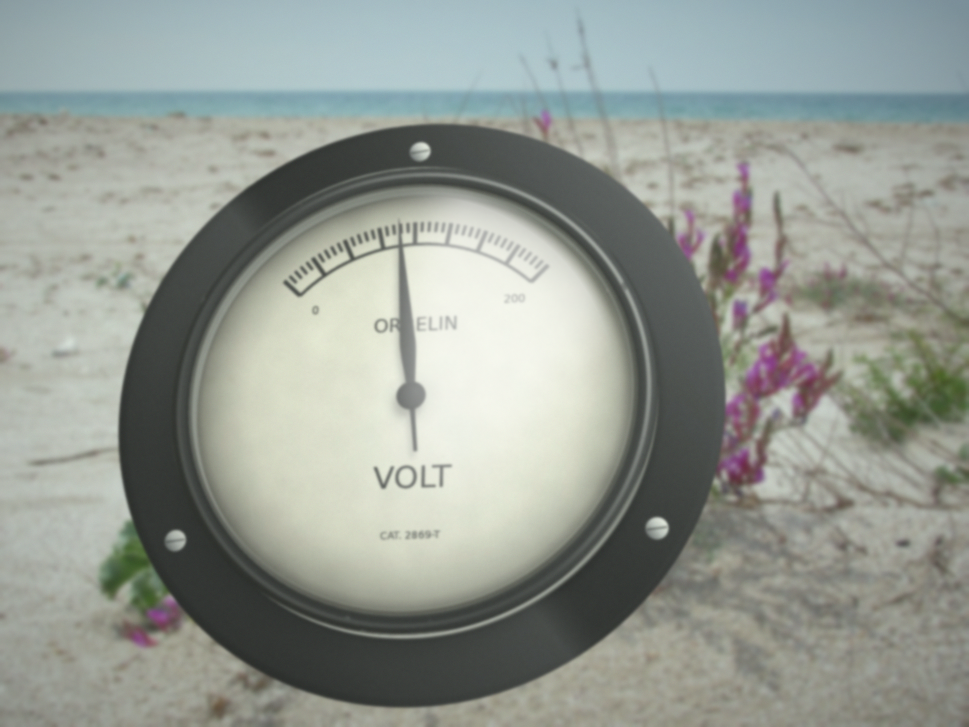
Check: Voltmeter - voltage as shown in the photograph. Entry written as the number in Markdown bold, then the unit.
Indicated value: **90** V
